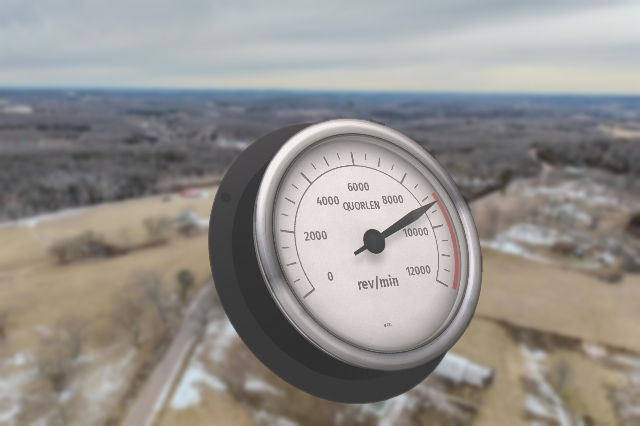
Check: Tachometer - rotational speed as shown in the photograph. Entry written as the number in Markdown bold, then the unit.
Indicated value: **9250** rpm
